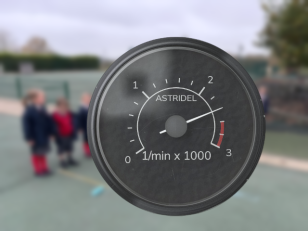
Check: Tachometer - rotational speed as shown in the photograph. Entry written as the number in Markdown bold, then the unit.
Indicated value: **2400** rpm
